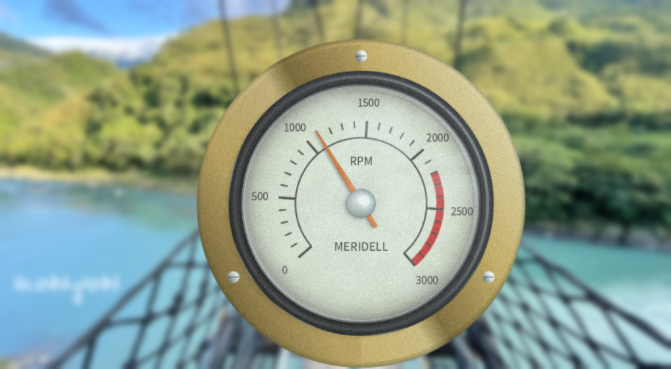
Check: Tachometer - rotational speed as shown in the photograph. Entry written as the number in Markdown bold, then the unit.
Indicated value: **1100** rpm
